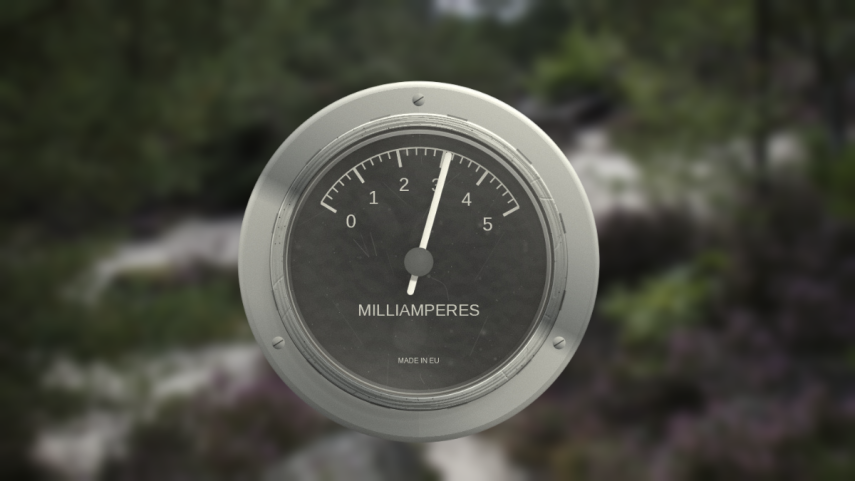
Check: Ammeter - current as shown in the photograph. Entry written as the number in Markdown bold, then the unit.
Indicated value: **3.1** mA
